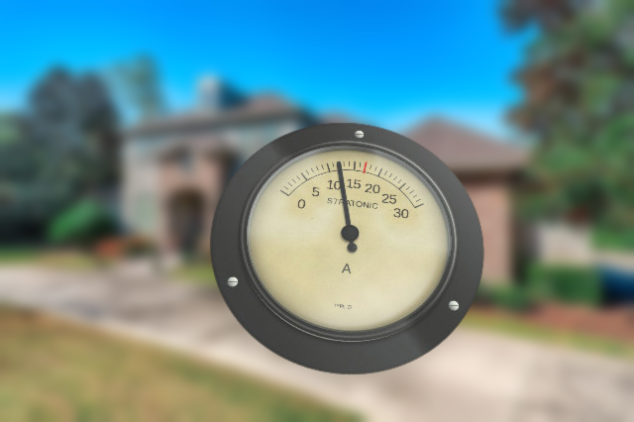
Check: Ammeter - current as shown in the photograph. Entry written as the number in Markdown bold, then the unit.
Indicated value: **12** A
